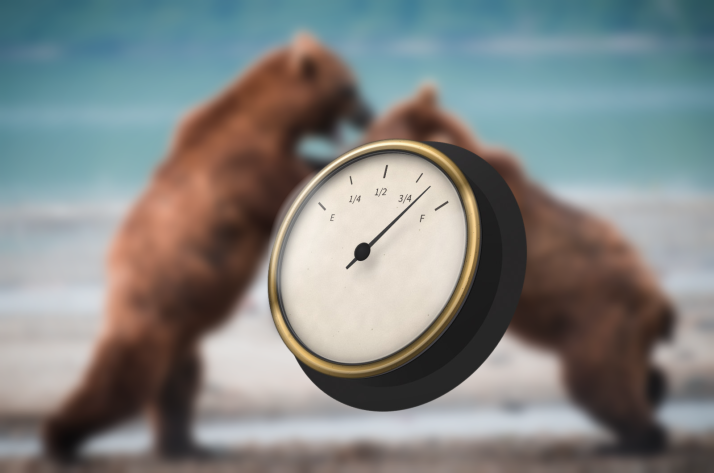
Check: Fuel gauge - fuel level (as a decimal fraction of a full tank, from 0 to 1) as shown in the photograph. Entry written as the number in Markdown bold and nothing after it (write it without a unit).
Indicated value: **0.875**
